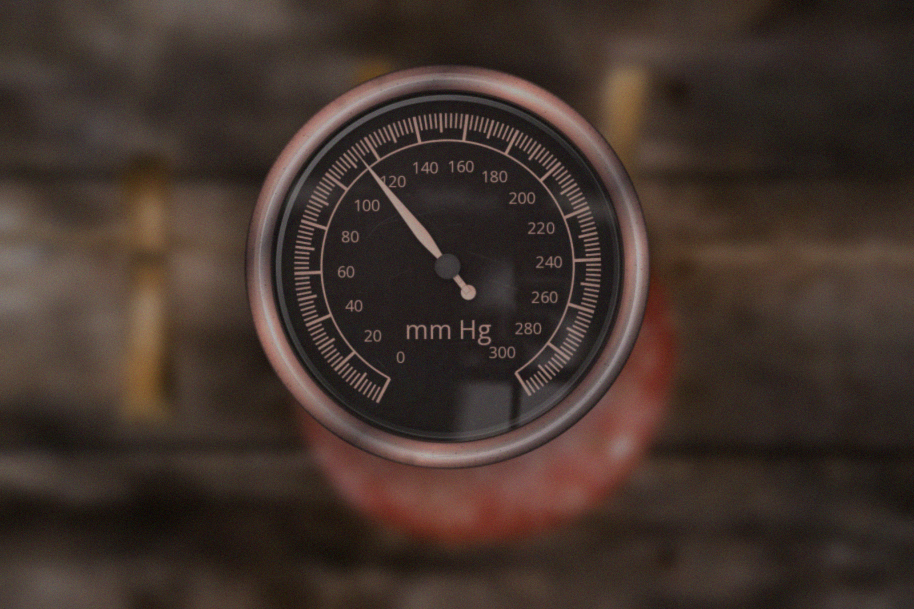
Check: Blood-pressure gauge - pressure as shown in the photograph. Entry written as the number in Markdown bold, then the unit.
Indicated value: **114** mmHg
